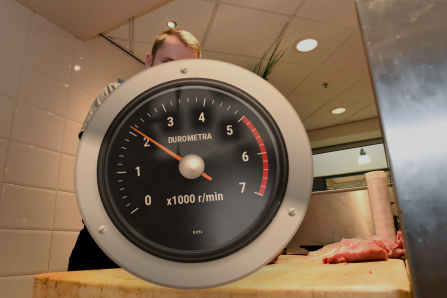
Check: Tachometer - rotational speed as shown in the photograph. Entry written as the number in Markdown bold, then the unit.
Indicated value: **2100** rpm
